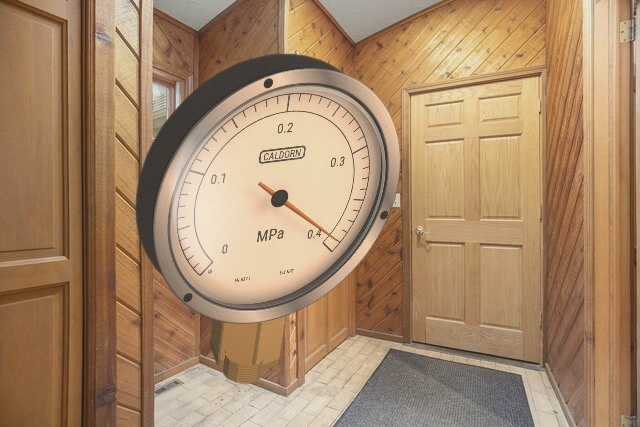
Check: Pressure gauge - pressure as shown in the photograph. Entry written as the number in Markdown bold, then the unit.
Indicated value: **0.39** MPa
